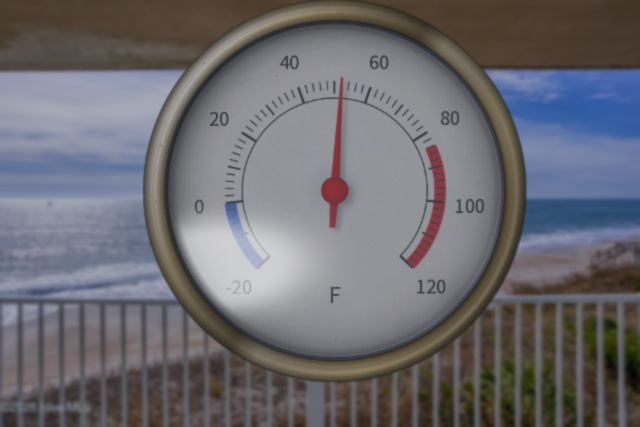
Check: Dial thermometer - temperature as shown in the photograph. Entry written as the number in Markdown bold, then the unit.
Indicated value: **52** °F
